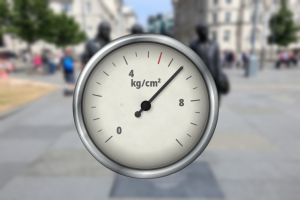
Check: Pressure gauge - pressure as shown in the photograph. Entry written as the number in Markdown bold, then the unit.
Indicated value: **6.5** kg/cm²
